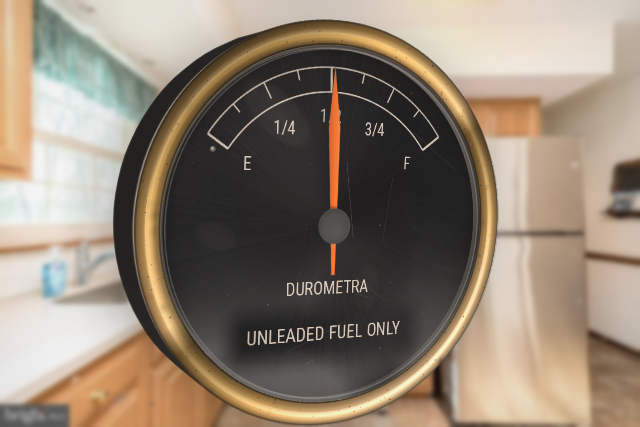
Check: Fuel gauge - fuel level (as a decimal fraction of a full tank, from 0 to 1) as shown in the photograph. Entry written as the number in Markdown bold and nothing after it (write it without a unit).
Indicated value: **0.5**
